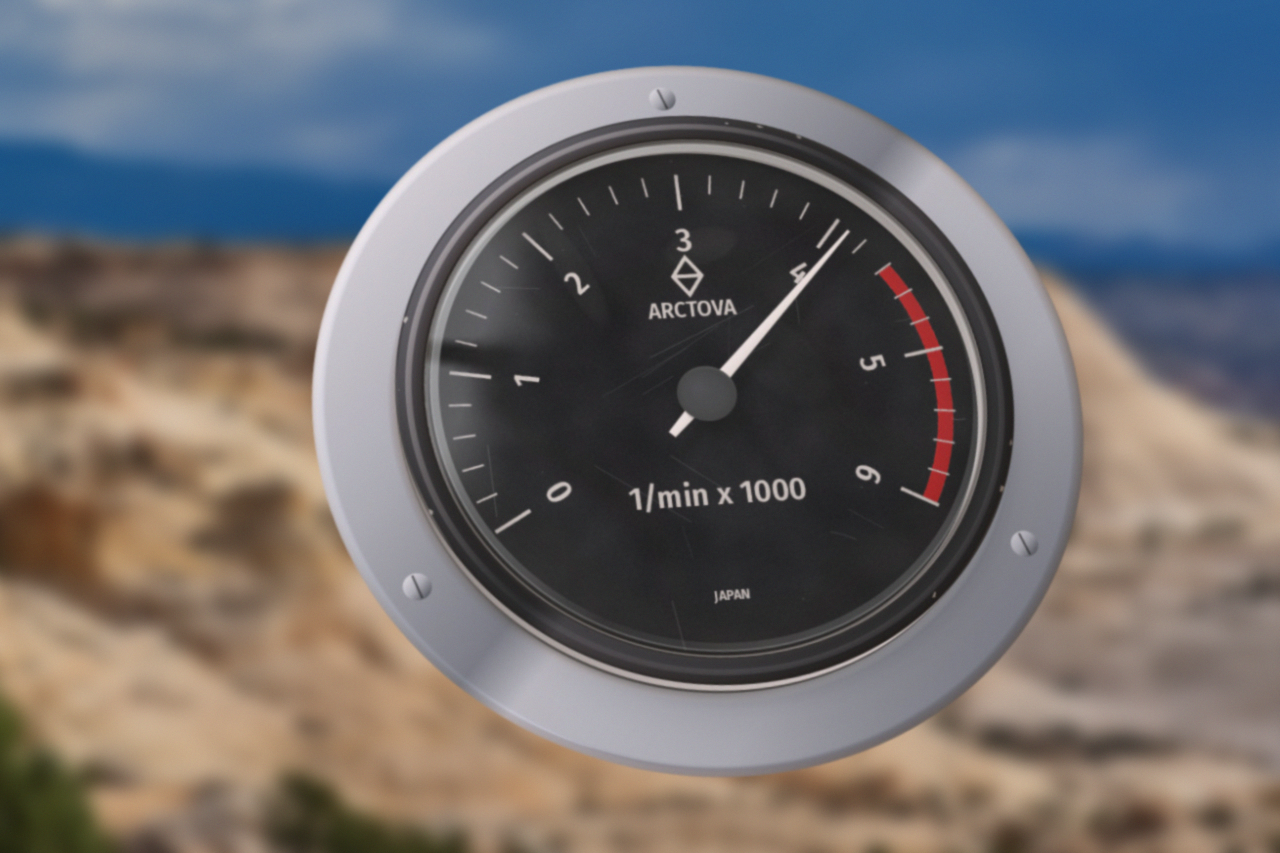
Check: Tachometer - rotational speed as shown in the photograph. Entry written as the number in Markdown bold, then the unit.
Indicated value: **4100** rpm
